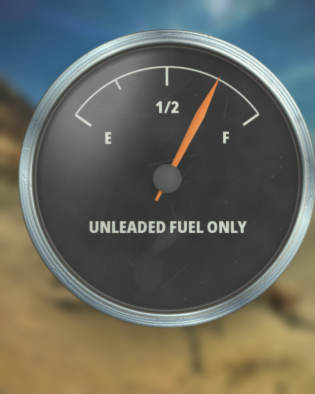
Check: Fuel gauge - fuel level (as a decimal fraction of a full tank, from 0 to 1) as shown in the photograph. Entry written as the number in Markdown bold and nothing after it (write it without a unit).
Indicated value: **0.75**
